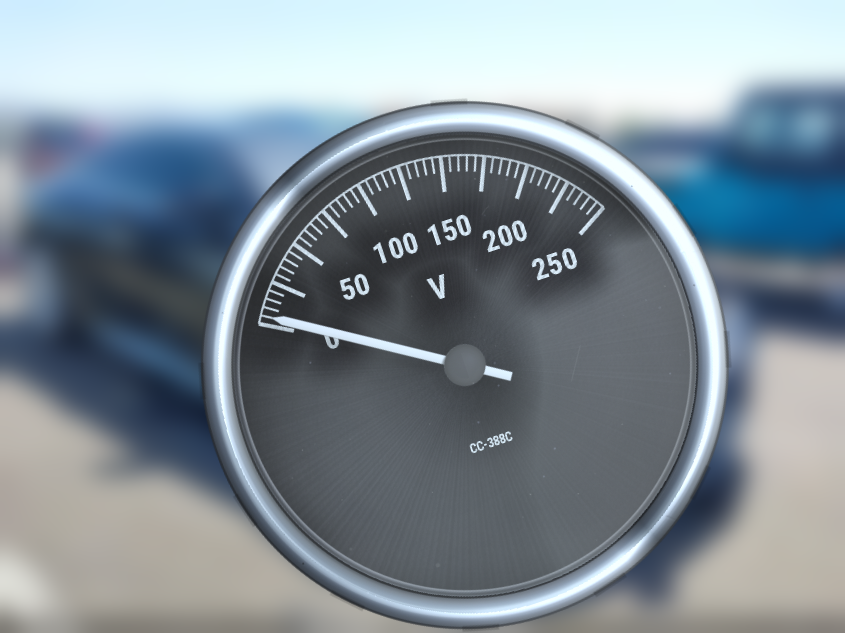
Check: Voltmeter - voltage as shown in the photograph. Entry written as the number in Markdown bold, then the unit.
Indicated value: **5** V
